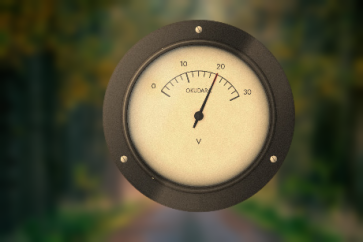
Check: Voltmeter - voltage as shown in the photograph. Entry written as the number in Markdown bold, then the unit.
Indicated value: **20** V
